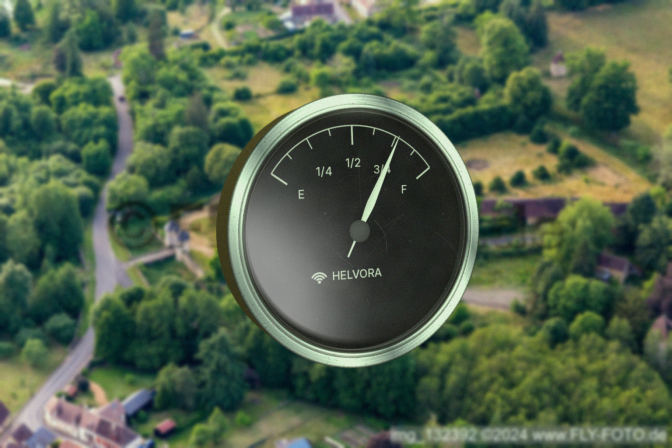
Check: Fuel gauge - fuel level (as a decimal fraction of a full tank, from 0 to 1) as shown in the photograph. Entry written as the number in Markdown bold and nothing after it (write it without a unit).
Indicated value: **0.75**
